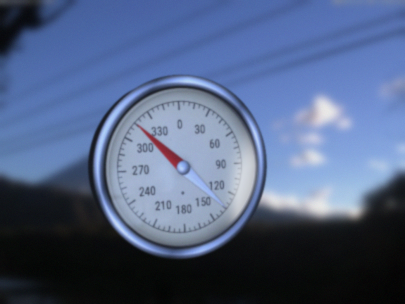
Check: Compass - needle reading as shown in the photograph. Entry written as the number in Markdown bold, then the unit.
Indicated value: **315** °
